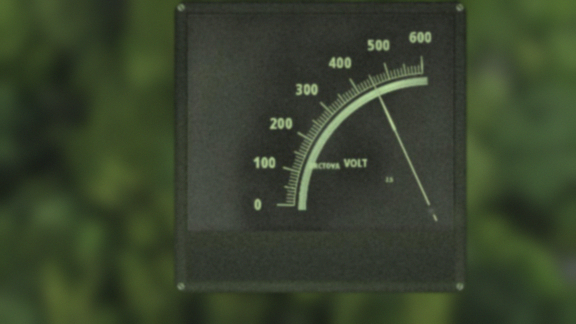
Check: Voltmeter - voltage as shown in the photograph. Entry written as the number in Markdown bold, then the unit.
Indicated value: **450** V
